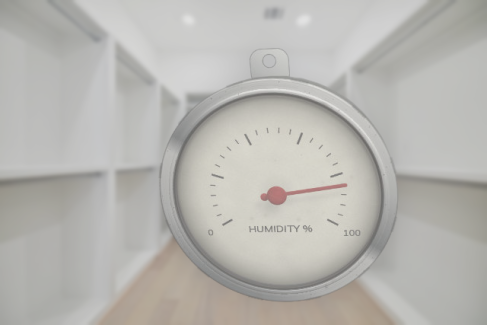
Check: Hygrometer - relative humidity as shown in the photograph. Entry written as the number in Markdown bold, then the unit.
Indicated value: **84** %
